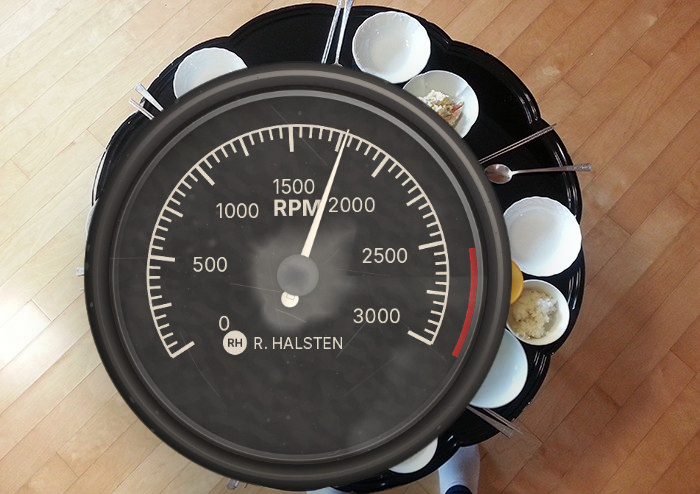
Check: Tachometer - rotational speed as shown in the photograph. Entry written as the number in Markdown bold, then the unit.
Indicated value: **1775** rpm
